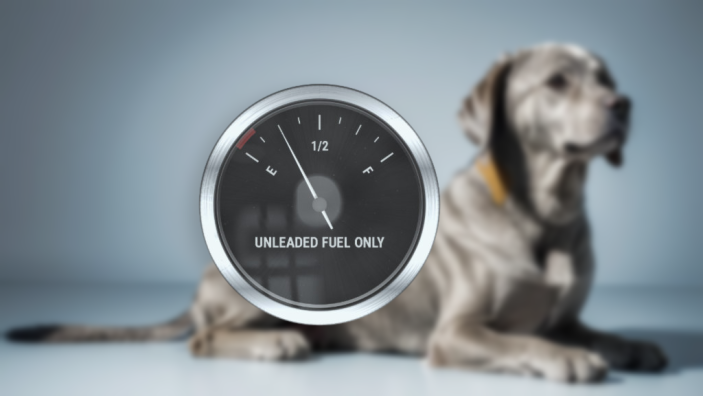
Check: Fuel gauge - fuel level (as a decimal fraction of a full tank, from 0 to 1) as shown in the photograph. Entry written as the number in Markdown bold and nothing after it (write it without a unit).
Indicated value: **0.25**
